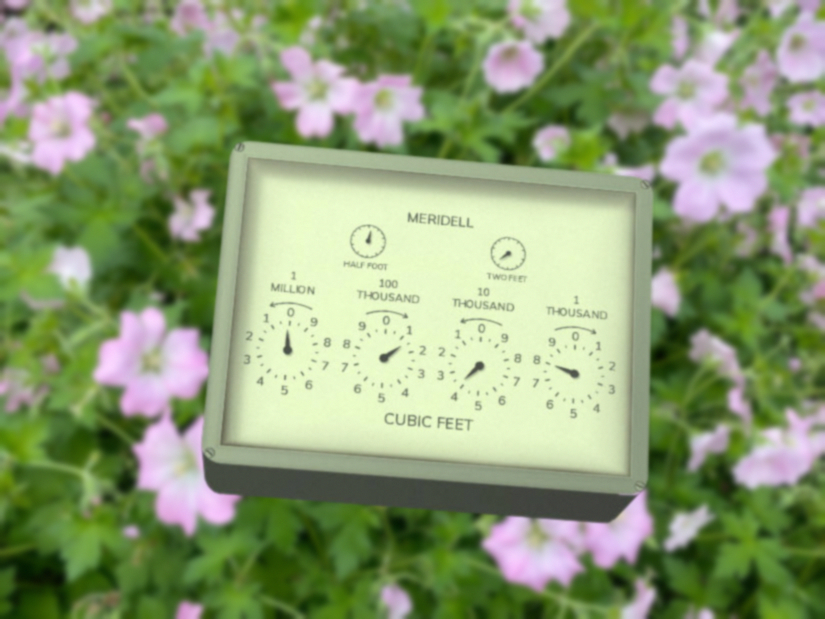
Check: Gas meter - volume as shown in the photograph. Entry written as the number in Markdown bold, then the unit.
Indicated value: **13800** ft³
